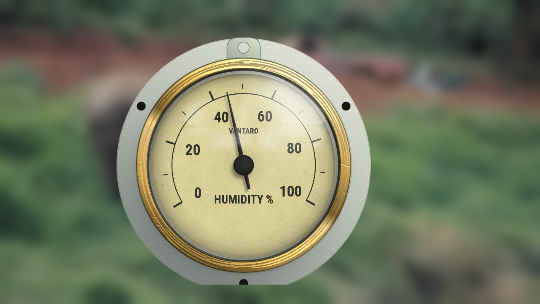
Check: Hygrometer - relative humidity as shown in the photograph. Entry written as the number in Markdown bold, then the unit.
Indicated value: **45** %
